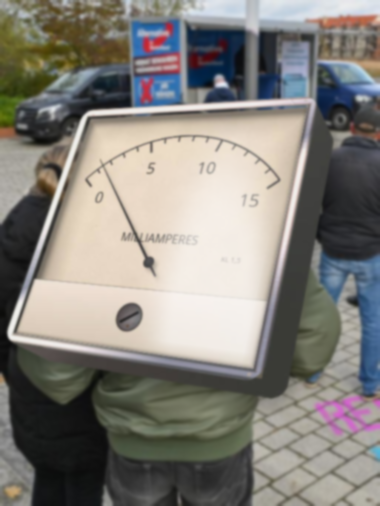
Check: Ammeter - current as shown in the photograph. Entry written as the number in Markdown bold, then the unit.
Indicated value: **1.5** mA
